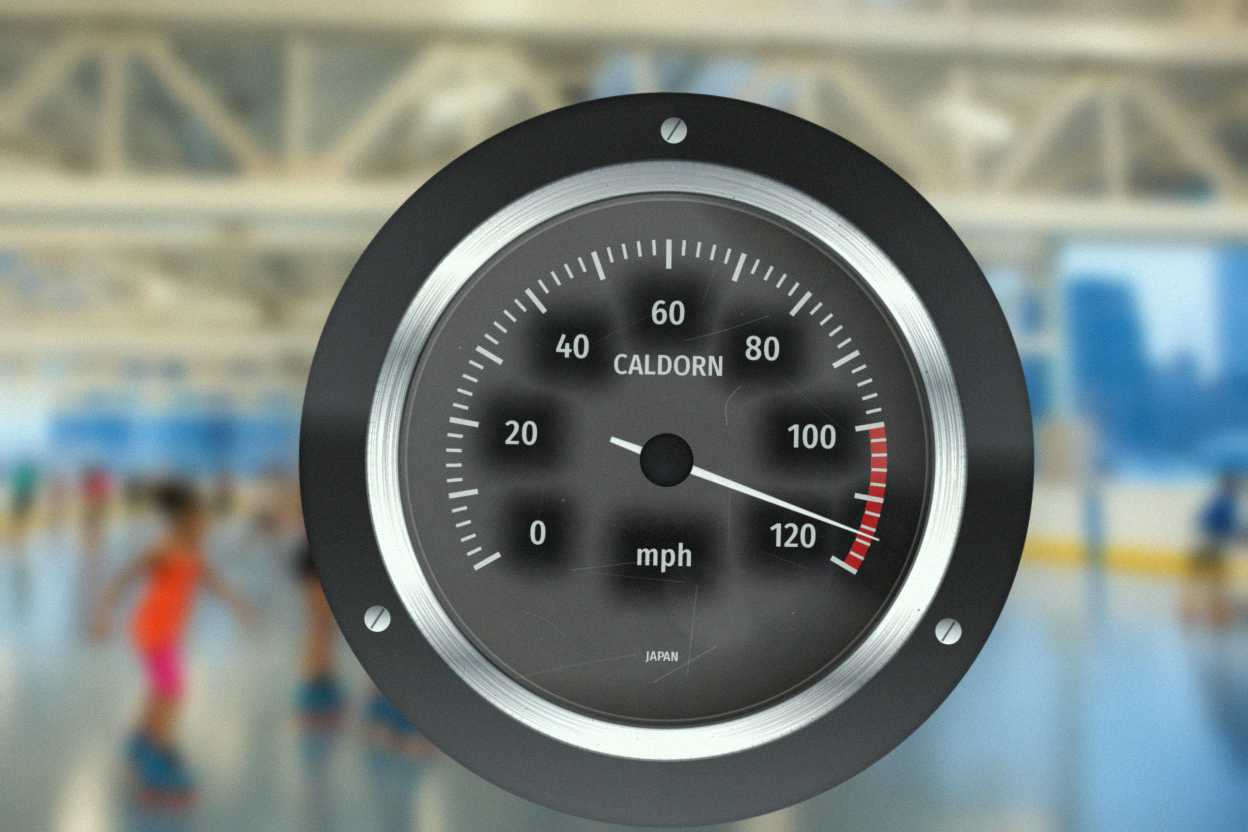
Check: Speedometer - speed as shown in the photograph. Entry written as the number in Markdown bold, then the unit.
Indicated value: **115** mph
